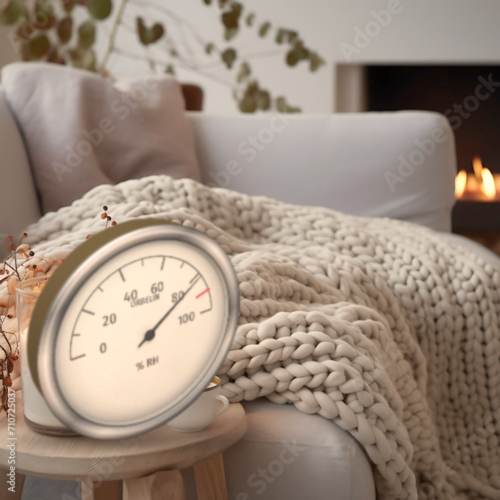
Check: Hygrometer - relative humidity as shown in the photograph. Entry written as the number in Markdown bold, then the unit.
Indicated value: **80** %
